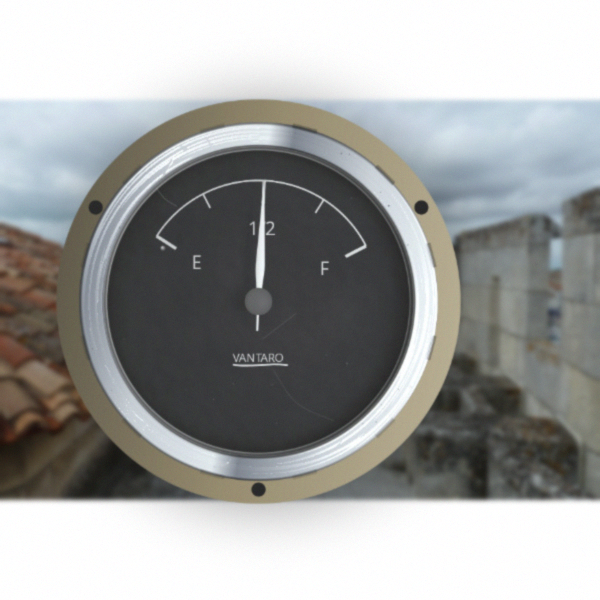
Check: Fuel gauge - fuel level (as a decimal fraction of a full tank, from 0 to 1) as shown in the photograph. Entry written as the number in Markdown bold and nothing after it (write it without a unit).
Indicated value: **0.5**
